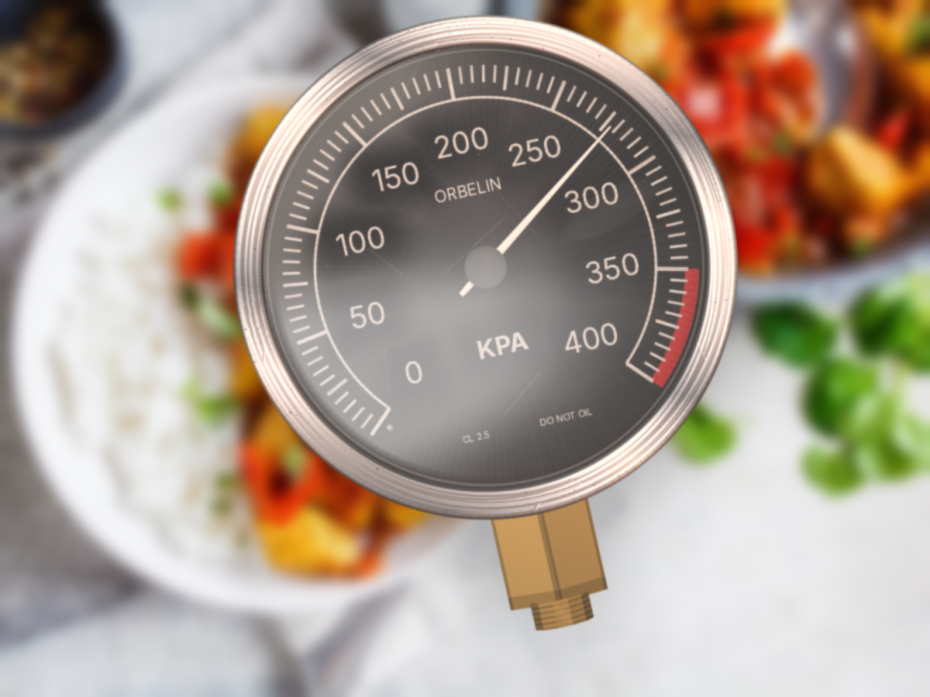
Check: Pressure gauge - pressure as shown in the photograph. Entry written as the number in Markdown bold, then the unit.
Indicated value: **277.5** kPa
